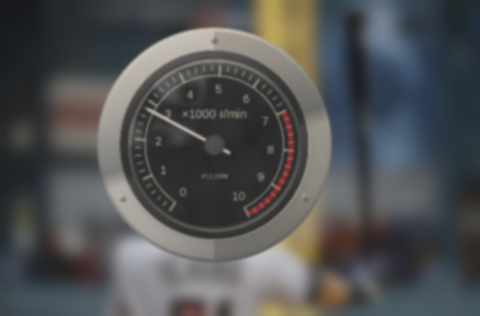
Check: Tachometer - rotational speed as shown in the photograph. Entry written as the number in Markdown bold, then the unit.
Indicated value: **2800** rpm
